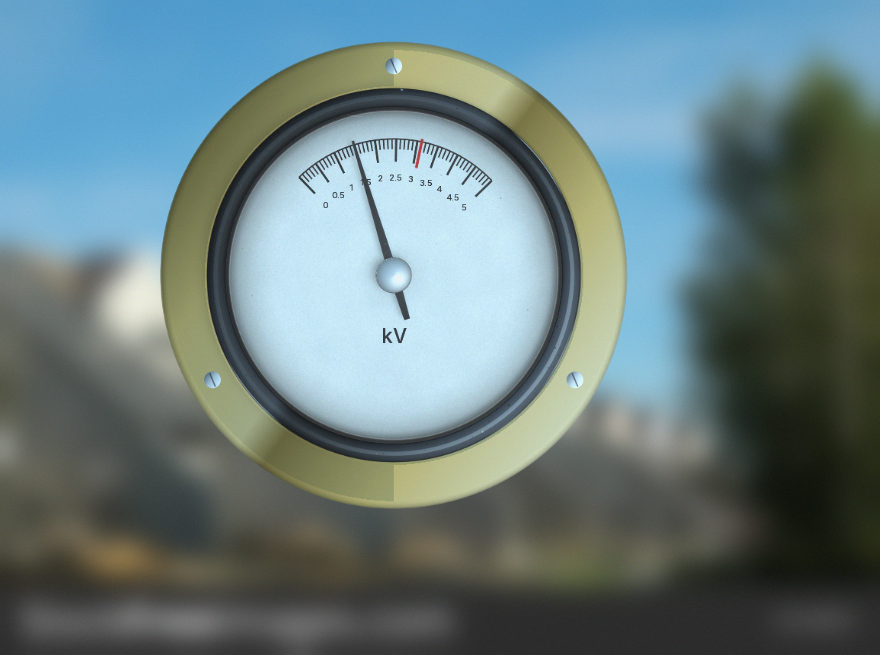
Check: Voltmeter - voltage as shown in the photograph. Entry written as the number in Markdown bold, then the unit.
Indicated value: **1.5** kV
